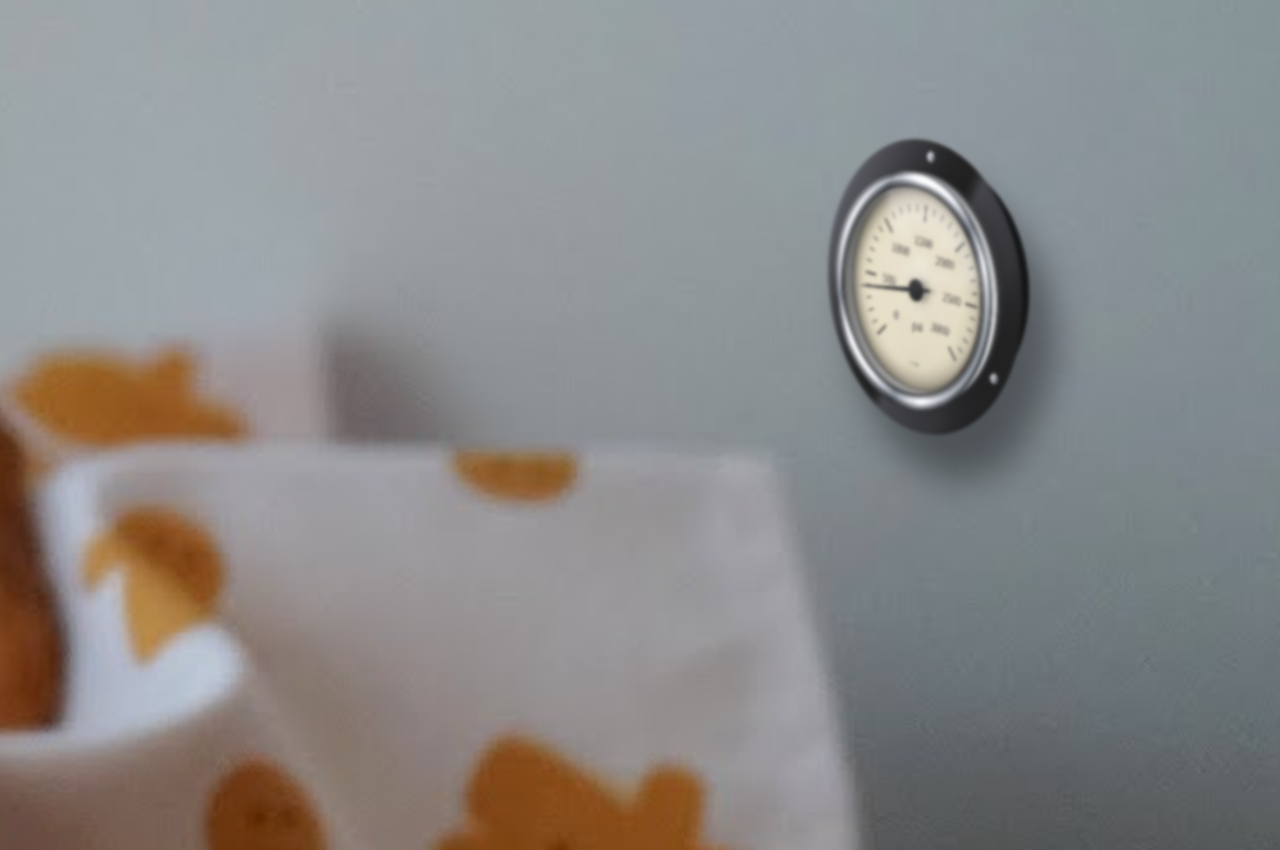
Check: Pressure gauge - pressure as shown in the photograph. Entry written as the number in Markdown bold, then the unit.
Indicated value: **400** psi
